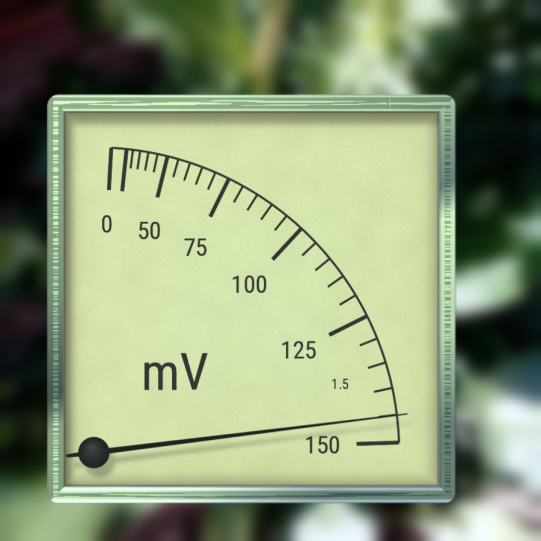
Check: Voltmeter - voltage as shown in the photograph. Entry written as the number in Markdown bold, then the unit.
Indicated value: **145** mV
